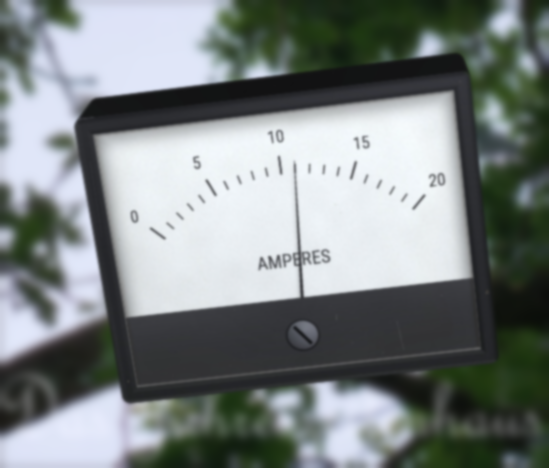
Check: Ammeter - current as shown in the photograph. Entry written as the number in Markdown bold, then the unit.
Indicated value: **11** A
